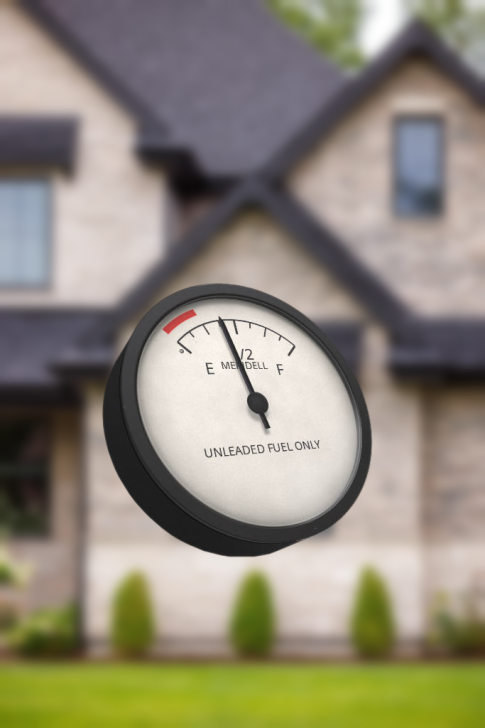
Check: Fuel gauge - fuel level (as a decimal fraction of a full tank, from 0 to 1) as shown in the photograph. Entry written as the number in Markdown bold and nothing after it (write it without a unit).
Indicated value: **0.375**
